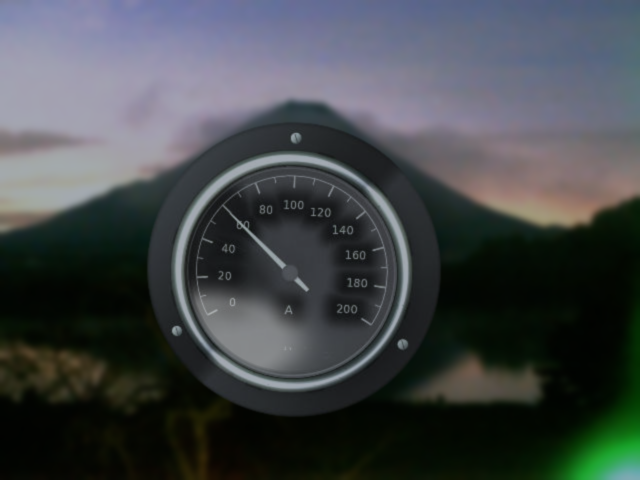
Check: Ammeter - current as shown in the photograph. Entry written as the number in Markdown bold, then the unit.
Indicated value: **60** A
